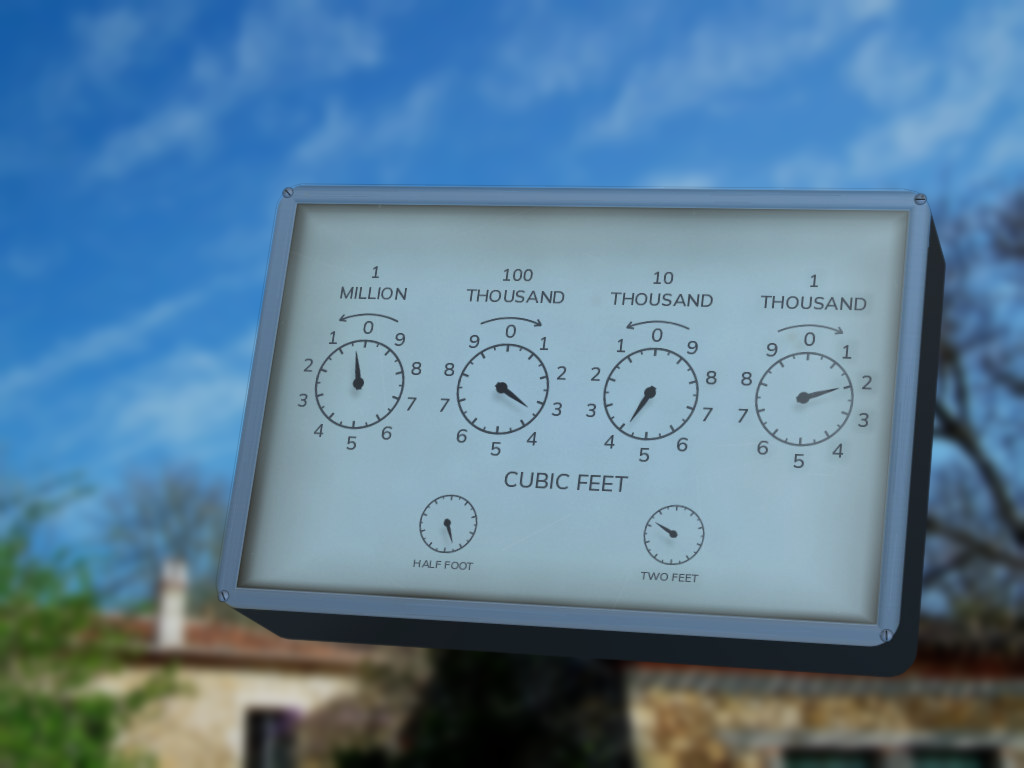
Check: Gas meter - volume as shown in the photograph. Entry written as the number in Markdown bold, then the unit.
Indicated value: **34200** ft³
